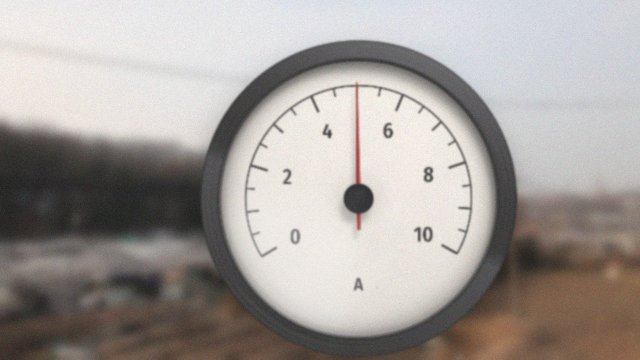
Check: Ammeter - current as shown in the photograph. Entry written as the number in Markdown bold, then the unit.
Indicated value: **5** A
